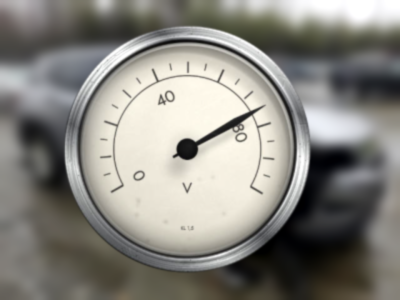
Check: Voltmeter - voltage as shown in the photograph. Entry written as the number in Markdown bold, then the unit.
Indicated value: **75** V
